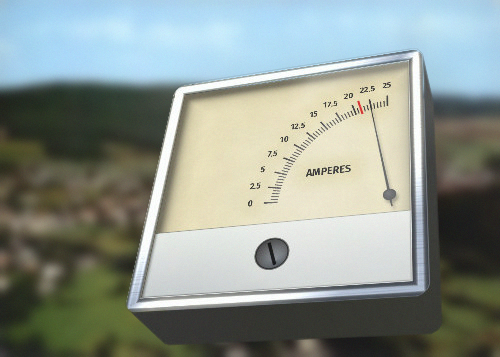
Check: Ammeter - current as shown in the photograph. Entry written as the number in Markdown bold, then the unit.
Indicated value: **22.5** A
